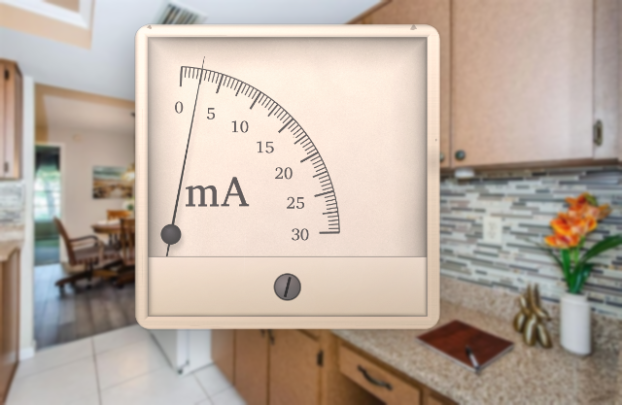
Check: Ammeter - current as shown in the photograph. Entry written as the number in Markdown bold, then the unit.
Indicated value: **2.5** mA
